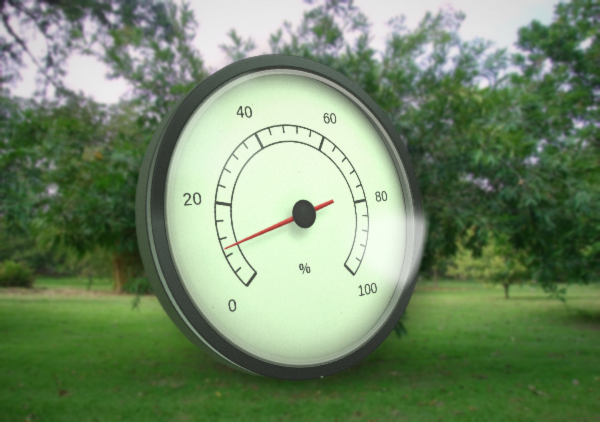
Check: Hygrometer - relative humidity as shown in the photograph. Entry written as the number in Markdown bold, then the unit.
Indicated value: **10** %
